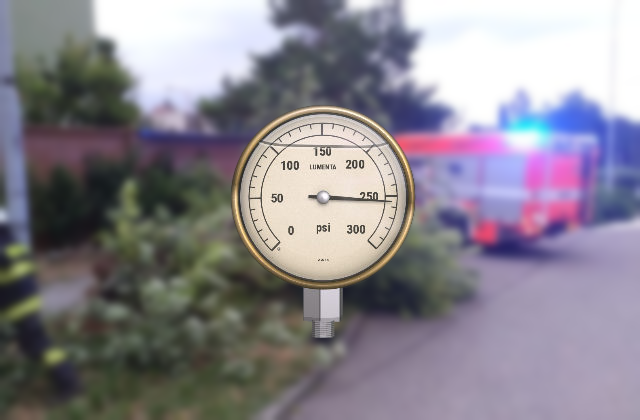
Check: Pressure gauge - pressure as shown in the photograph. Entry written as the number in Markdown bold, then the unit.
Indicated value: **255** psi
